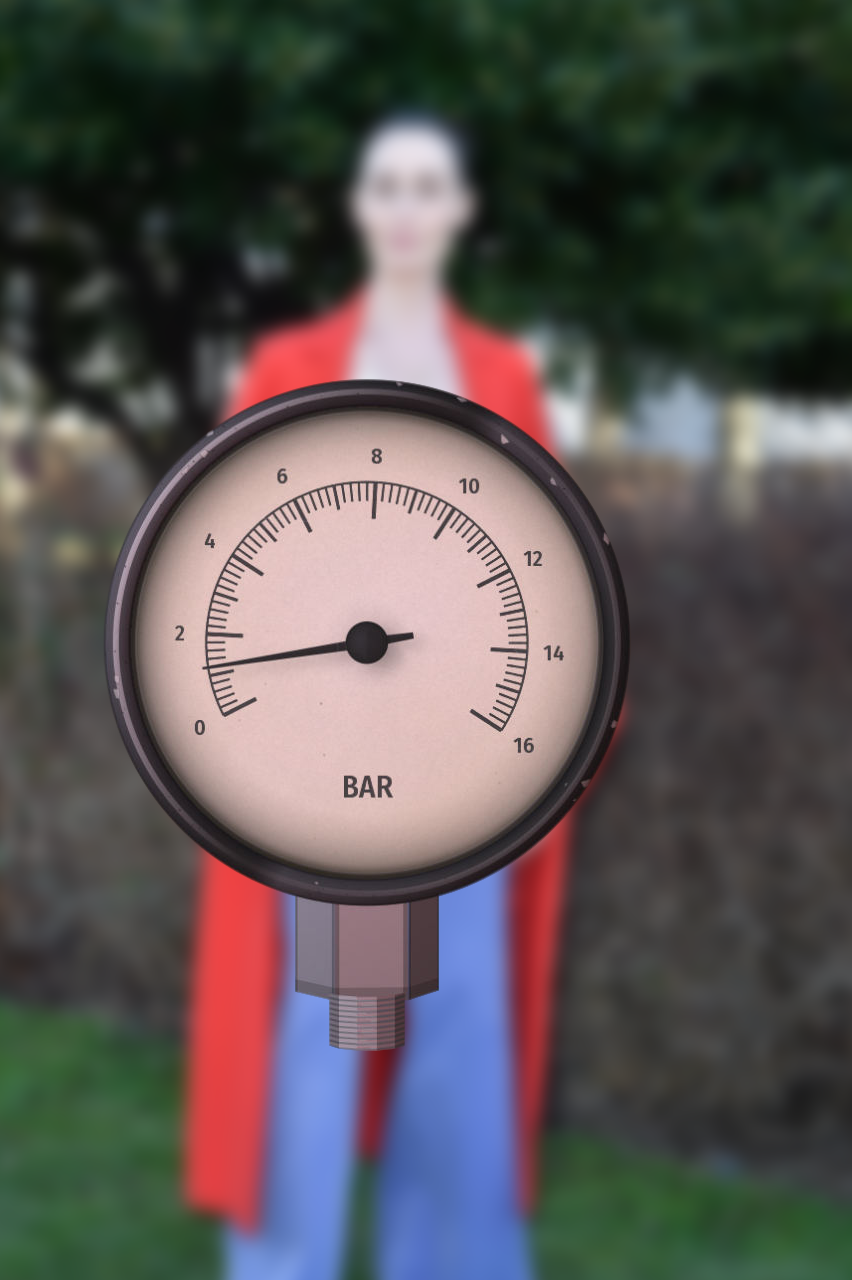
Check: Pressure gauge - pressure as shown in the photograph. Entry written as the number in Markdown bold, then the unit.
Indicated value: **1.2** bar
